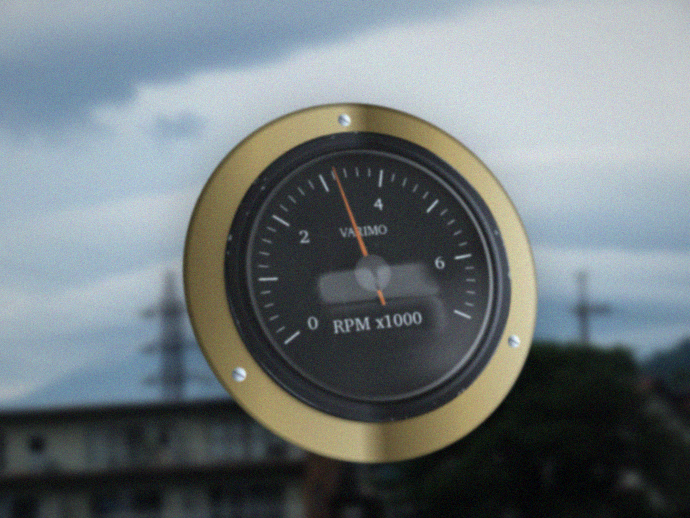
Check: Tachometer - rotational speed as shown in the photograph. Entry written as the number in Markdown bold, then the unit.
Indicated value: **3200** rpm
